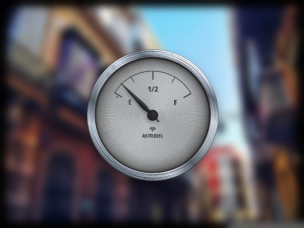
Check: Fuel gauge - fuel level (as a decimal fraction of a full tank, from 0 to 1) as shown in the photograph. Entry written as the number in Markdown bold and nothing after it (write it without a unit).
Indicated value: **0.125**
